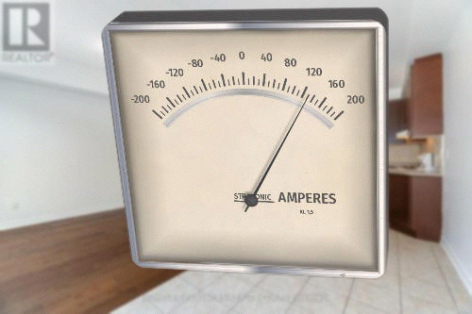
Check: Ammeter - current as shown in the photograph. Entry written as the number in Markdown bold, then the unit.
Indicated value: **130** A
